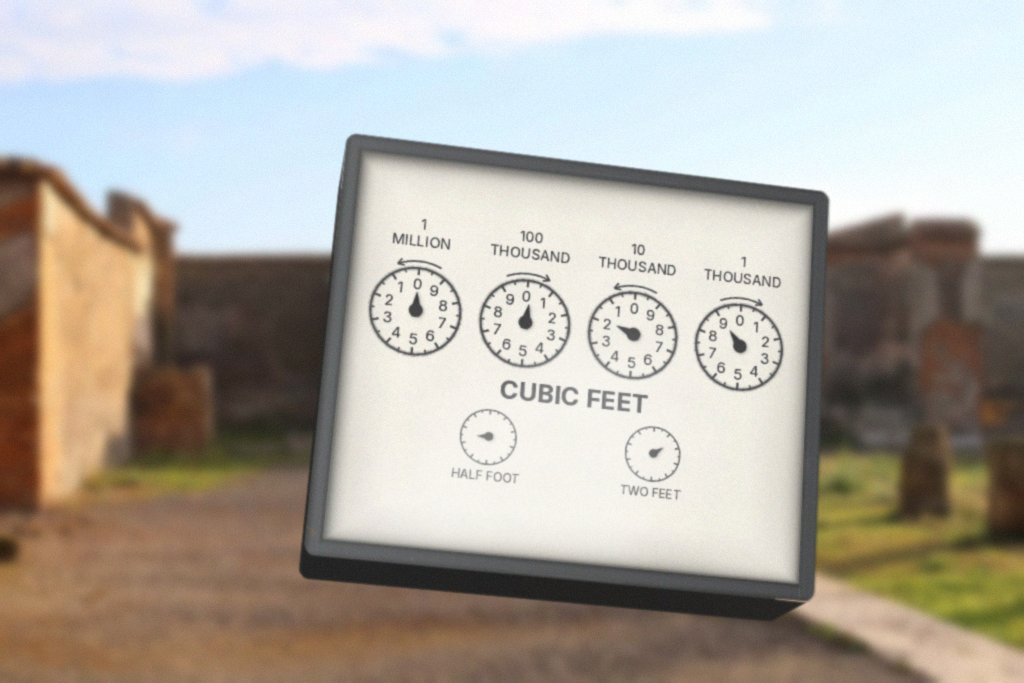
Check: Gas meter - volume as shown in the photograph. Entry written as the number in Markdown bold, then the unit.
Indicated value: **1900** ft³
